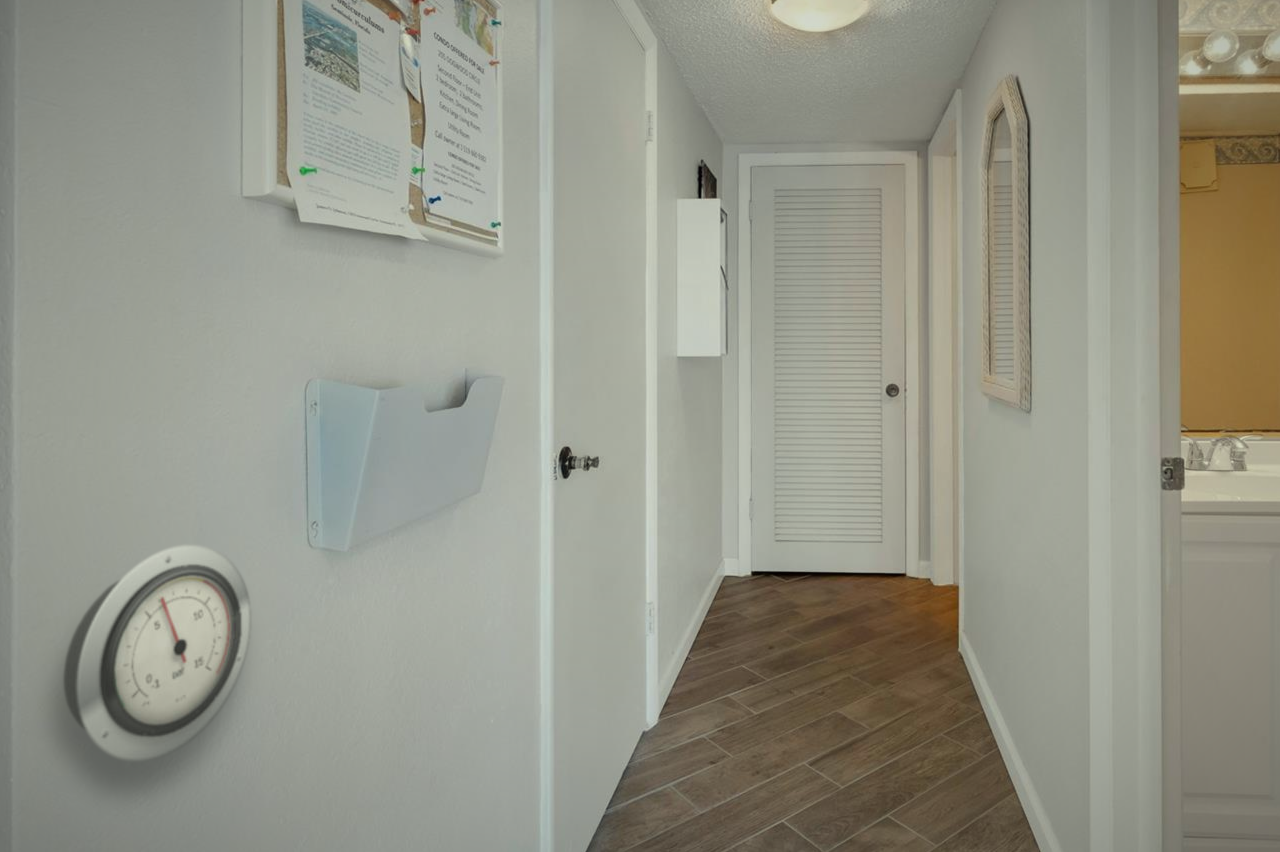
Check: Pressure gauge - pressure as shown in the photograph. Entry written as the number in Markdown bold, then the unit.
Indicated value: **6** bar
